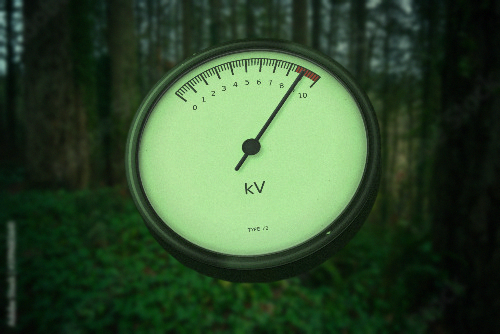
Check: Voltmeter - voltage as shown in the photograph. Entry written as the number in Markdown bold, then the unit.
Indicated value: **9** kV
